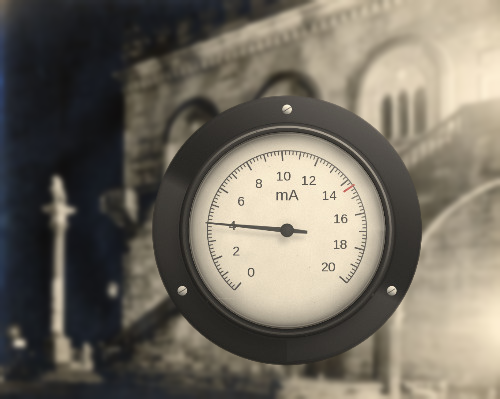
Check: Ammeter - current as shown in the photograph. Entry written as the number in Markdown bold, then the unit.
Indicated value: **4** mA
